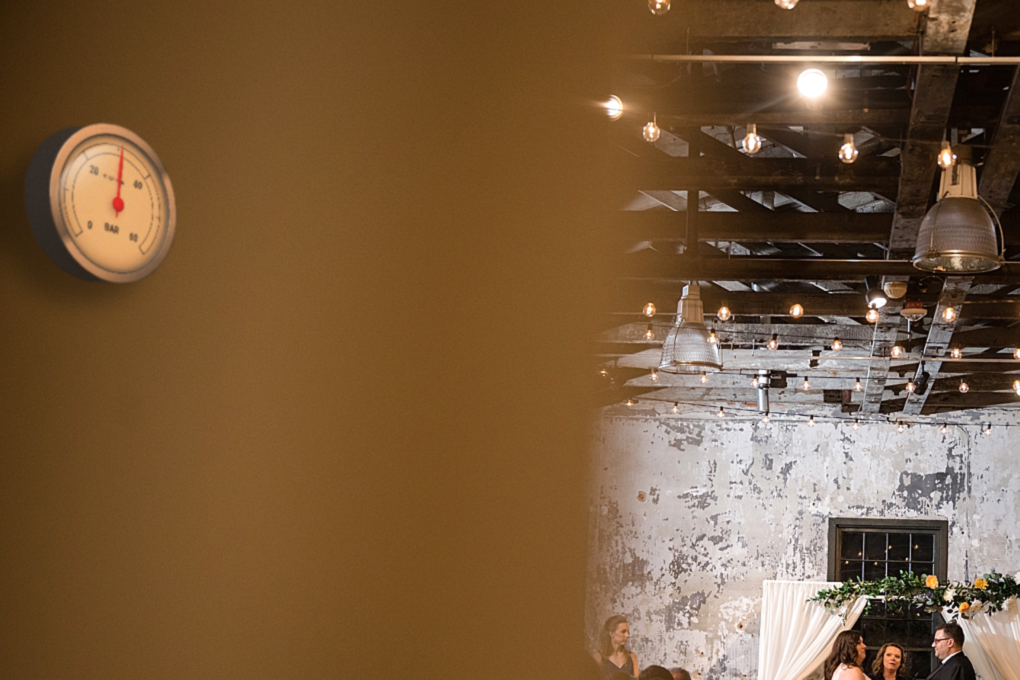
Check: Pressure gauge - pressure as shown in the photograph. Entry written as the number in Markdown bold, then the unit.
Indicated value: **30** bar
